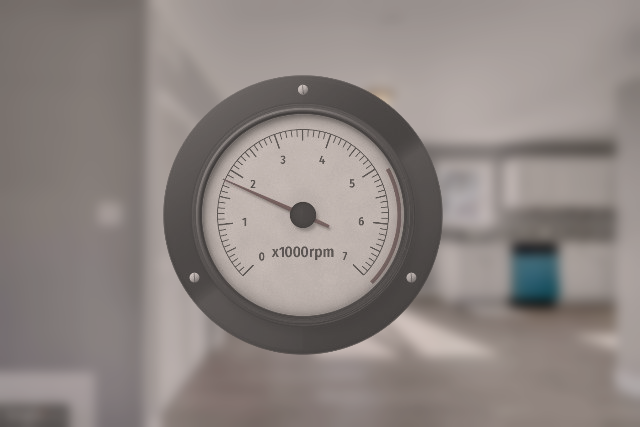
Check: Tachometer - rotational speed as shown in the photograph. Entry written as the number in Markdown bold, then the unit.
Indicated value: **1800** rpm
